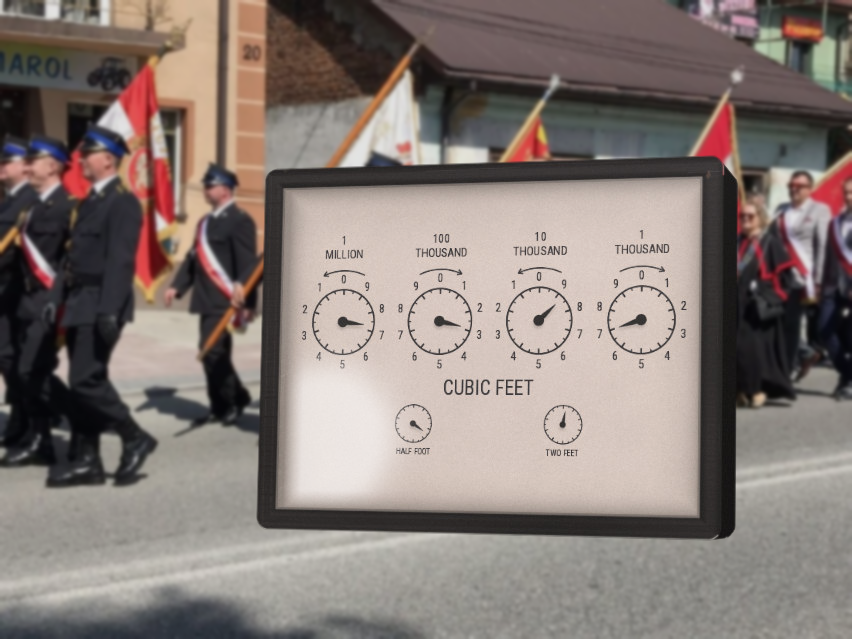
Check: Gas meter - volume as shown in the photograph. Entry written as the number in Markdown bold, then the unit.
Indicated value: **728700** ft³
